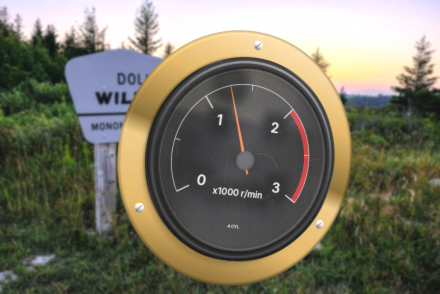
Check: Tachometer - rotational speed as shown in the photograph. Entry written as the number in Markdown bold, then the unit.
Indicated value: **1250** rpm
